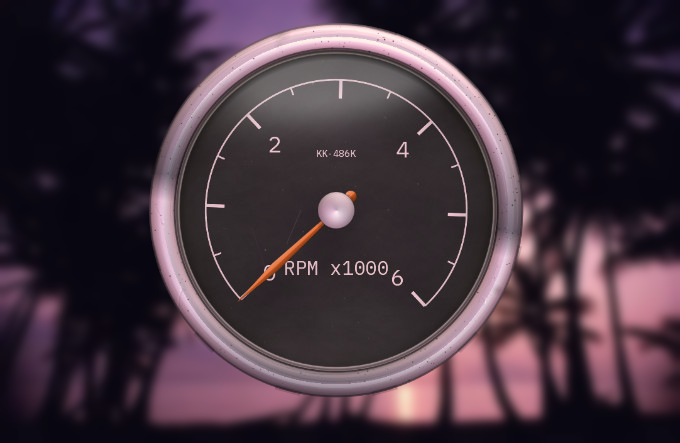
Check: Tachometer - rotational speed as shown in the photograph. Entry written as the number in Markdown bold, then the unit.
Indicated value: **0** rpm
